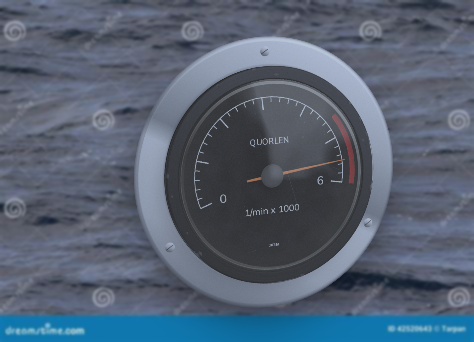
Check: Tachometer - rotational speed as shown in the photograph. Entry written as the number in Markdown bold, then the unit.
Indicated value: **5500** rpm
